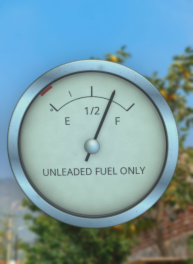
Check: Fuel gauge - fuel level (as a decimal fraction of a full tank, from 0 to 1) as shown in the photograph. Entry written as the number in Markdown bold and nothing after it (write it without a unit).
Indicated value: **0.75**
